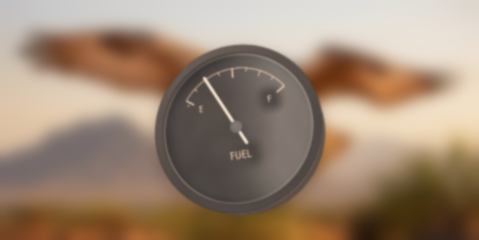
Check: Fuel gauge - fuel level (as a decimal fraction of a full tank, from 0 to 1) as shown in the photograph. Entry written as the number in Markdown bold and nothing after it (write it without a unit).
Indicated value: **0.25**
